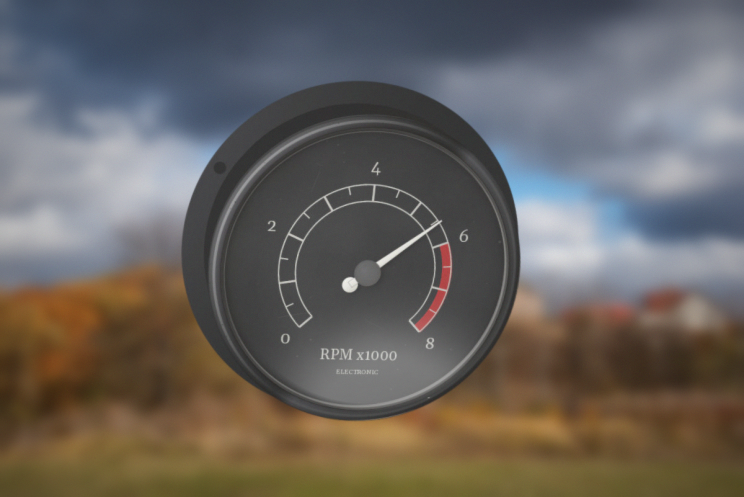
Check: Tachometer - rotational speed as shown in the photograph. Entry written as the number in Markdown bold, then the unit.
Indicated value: **5500** rpm
